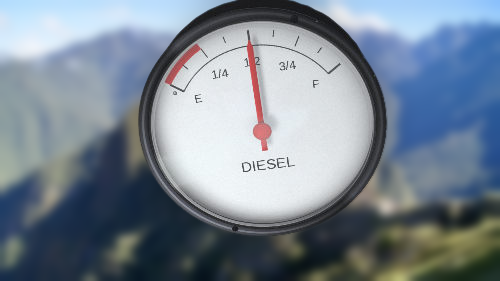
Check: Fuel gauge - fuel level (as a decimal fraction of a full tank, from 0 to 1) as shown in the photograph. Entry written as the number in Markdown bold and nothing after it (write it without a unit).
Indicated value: **0.5**
